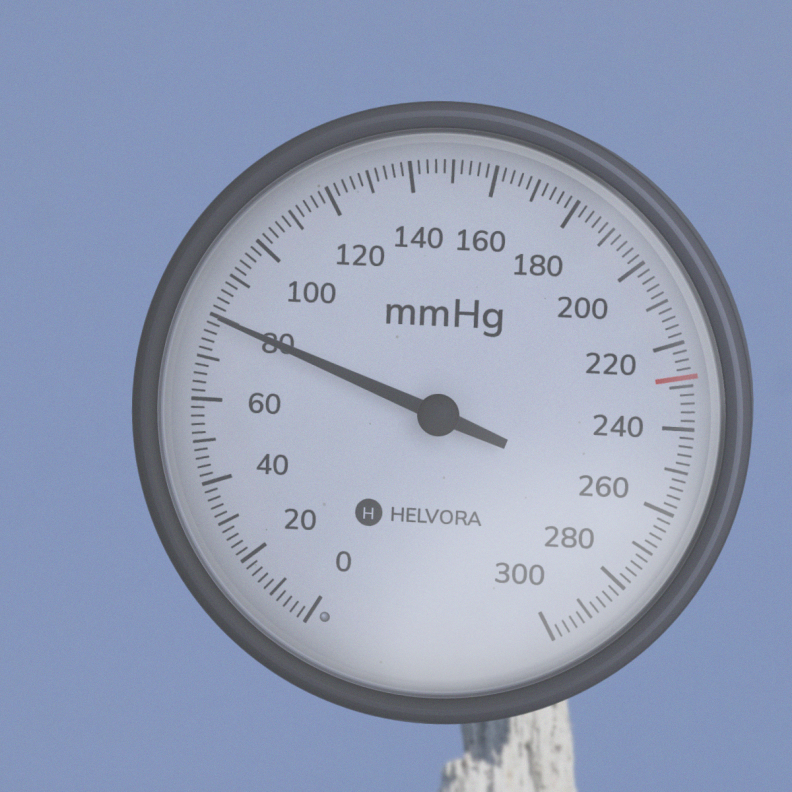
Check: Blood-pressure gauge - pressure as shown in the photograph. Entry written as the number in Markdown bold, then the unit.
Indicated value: **80** mmHg
